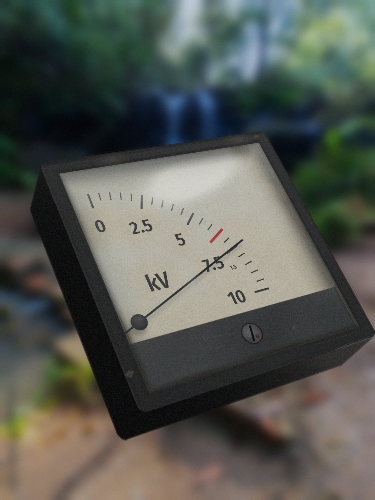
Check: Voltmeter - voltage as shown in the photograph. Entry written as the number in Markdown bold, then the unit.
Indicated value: **7.5** kV
